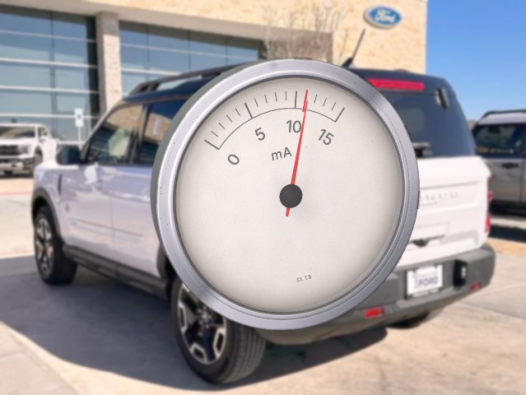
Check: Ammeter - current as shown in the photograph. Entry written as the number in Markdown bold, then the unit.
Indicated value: **11** mA
